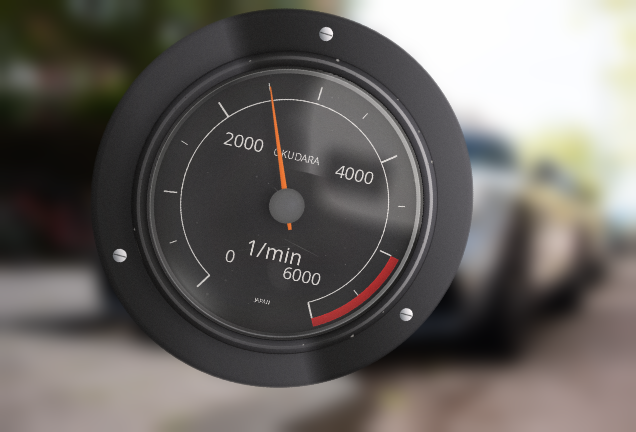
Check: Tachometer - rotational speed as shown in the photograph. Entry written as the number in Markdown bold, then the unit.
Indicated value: **2500** rpm
